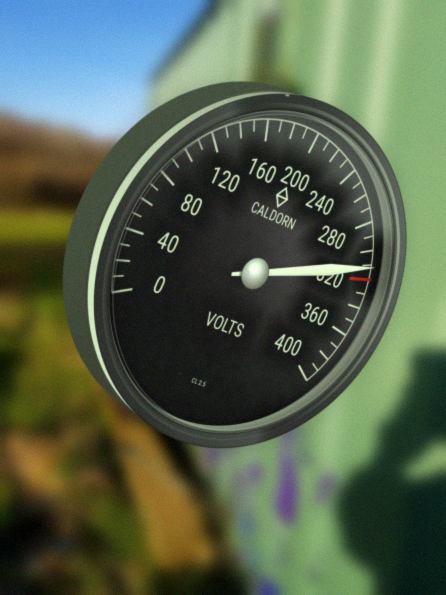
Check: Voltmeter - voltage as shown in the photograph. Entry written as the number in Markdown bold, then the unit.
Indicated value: **310** V
